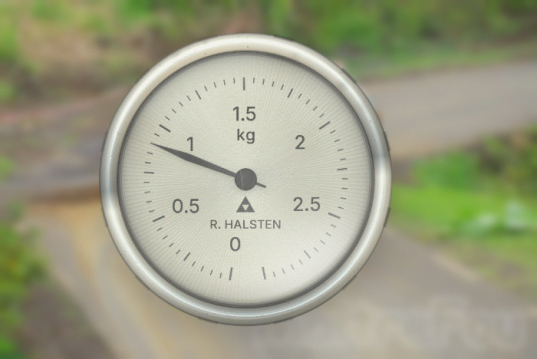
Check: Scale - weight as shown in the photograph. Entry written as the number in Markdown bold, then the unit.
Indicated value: **0.9** kg
